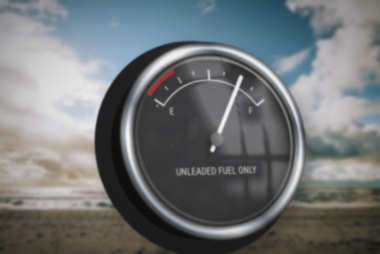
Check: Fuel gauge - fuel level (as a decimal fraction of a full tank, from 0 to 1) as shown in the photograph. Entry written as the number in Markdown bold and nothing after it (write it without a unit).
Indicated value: **0.75**
